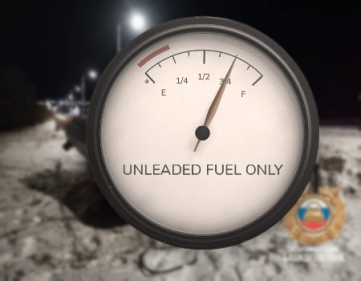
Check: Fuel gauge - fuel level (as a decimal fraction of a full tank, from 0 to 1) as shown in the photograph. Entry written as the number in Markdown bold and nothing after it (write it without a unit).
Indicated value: **0.75**
